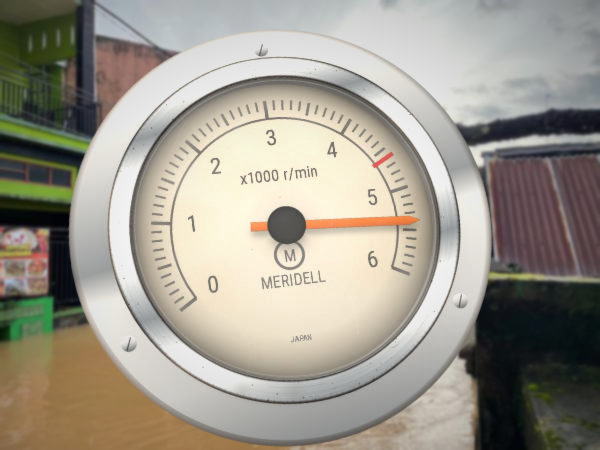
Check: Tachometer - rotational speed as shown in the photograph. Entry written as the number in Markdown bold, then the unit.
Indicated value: **5400** rpm
